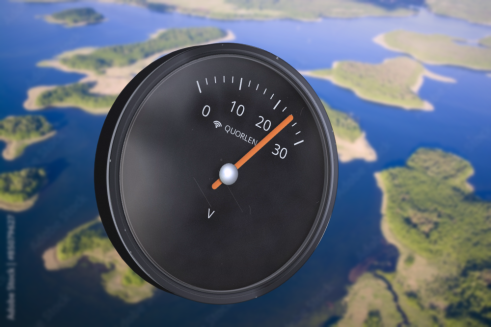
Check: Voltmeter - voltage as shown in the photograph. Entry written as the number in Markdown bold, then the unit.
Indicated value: **24** V
